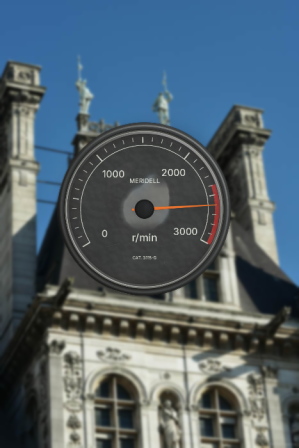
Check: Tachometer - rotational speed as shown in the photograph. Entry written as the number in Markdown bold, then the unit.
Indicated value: **2600** rpm
